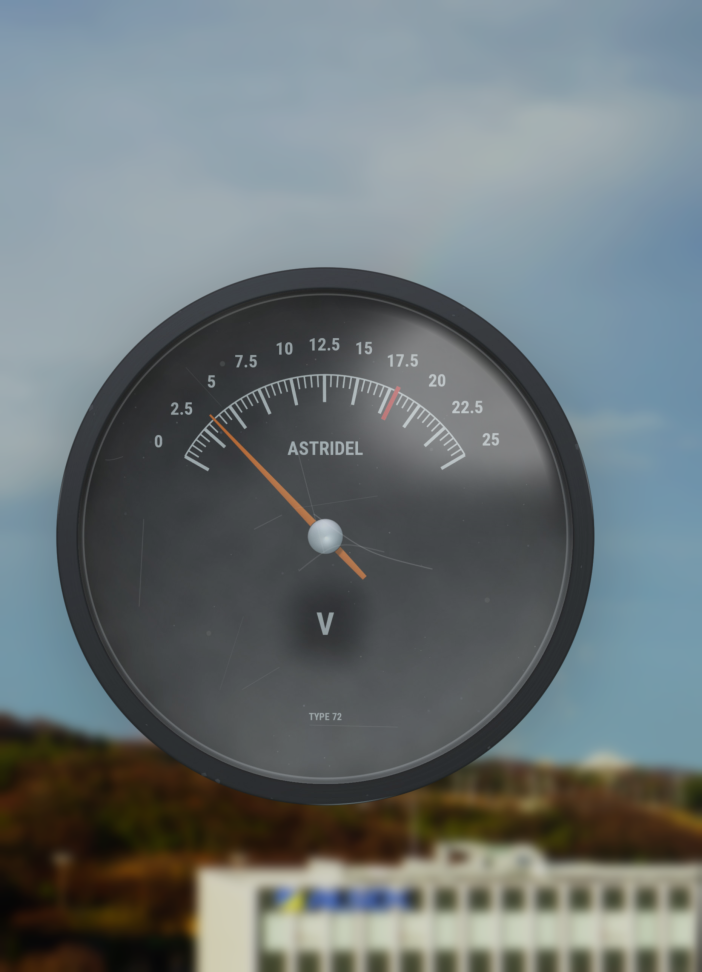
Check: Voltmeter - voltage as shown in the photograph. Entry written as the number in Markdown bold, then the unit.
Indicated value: **3.5** V
